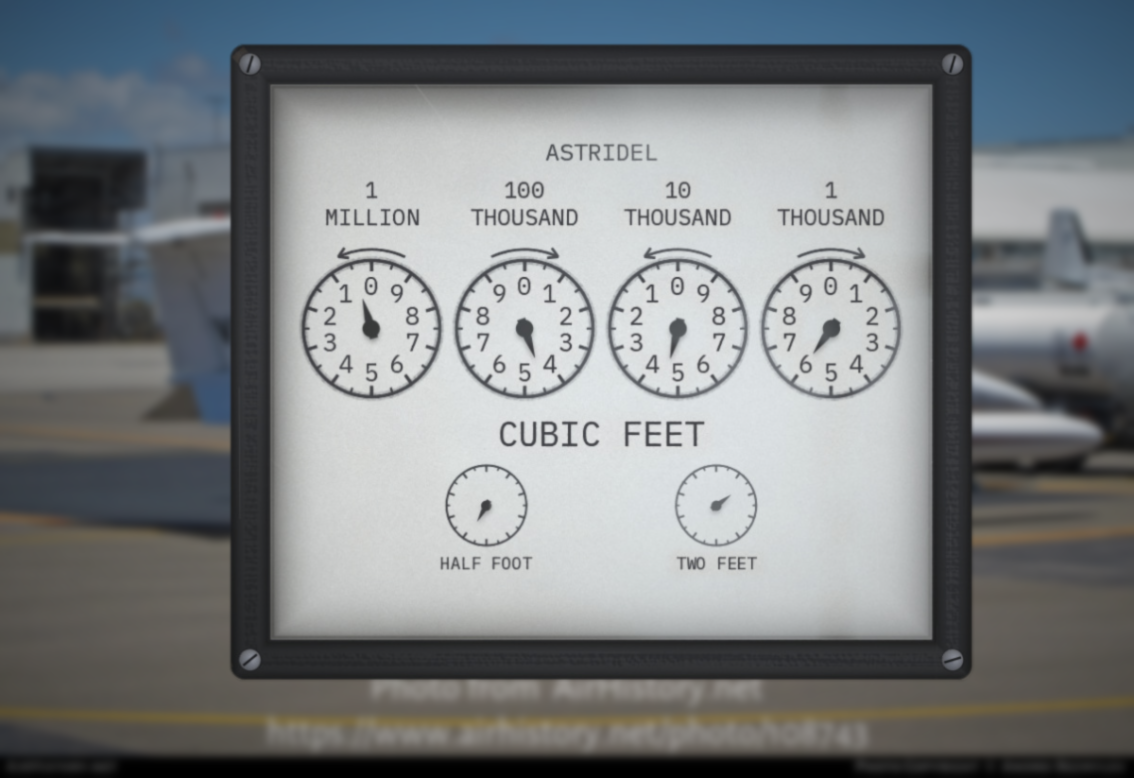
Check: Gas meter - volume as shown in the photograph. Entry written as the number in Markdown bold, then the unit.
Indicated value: **44600** ft³
